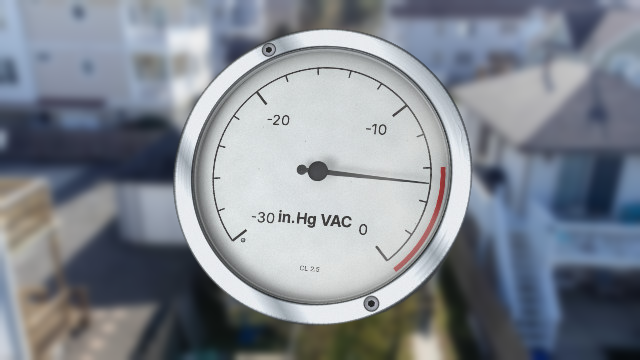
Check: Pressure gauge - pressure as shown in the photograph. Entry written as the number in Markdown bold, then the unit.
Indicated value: **-5** inHg
